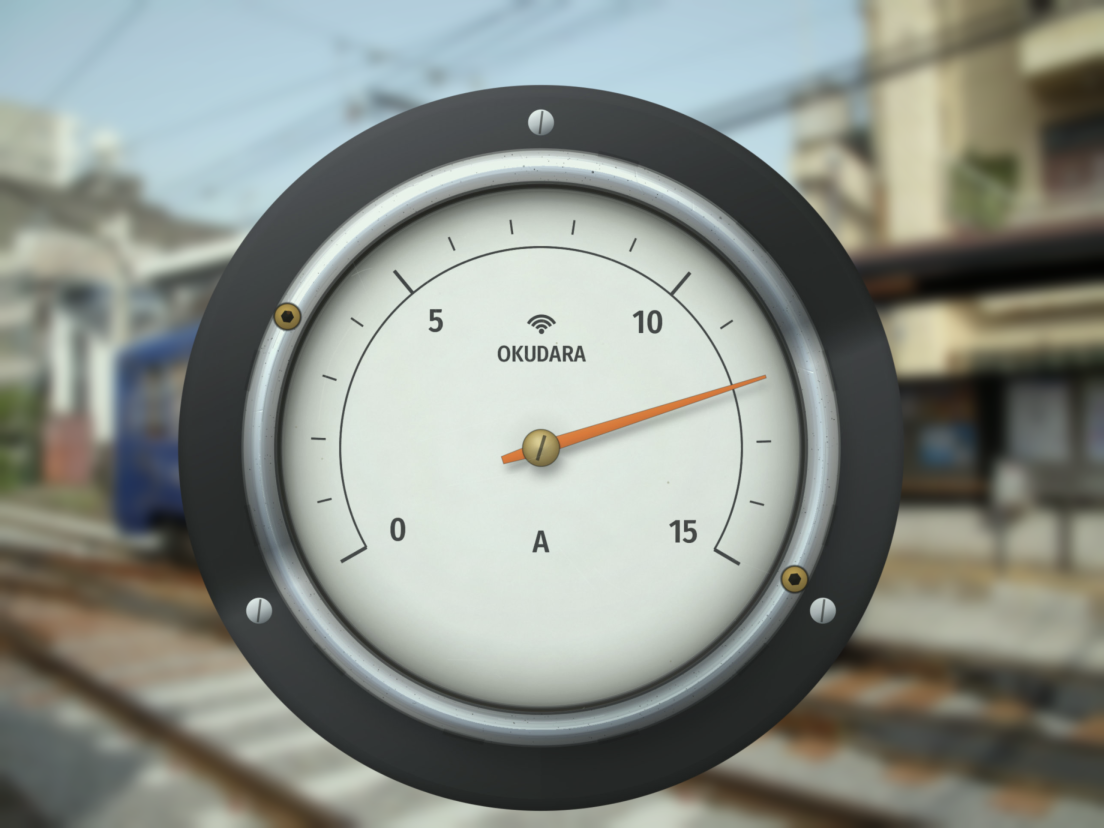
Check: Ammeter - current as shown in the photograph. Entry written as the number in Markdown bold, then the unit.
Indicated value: **12** A
